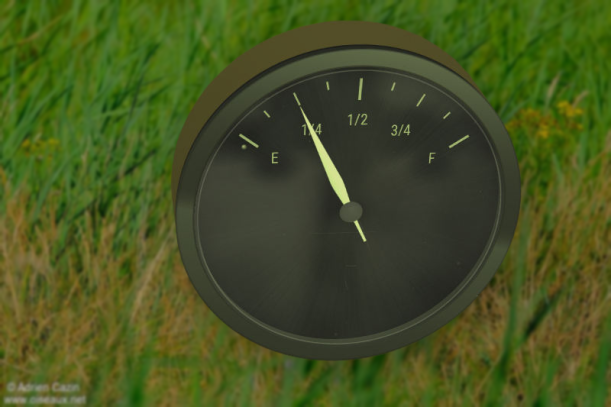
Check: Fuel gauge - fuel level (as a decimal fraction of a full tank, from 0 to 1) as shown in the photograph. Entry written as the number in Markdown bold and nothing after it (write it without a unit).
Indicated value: **0.25**
